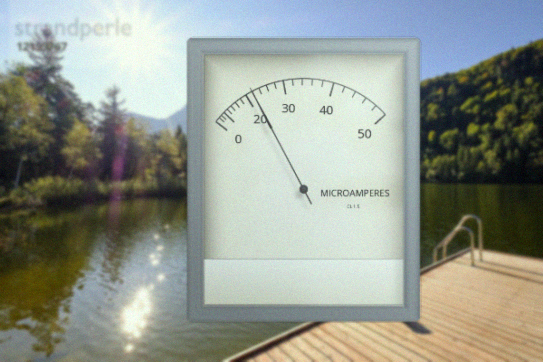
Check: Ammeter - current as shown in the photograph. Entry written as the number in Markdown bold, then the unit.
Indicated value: **22** µA
